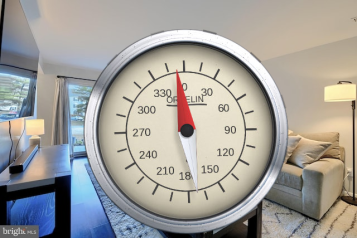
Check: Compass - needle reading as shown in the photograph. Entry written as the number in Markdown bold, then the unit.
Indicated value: **352.5** °
